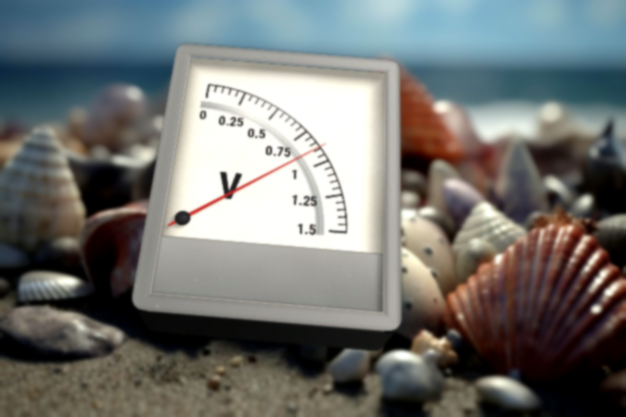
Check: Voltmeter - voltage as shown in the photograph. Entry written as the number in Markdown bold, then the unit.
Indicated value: **0.9** V
